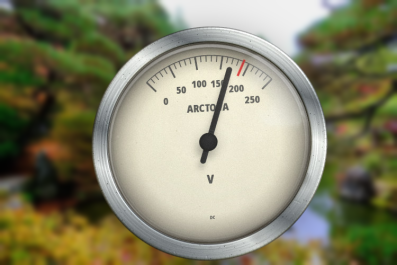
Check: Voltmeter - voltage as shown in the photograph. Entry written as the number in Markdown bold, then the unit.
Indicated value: **170** V
